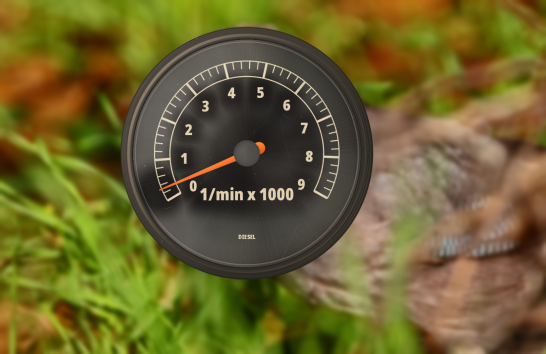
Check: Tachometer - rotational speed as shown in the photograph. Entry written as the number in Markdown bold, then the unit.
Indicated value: **300** rpm
